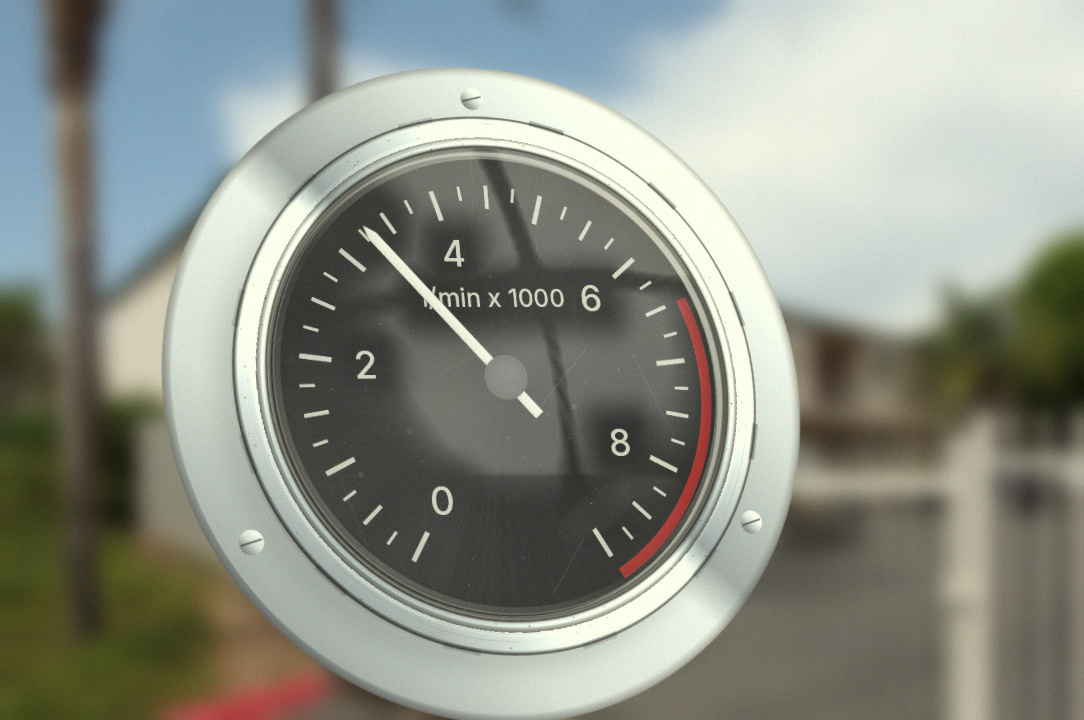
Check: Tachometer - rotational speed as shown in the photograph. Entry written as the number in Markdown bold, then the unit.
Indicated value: **3250** rpm
